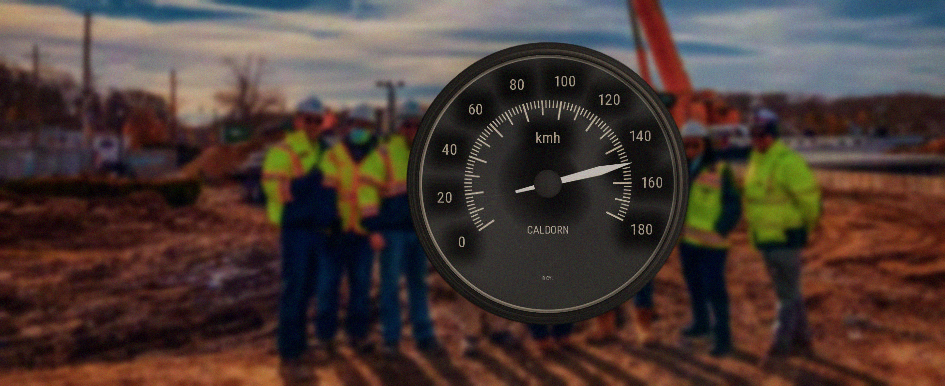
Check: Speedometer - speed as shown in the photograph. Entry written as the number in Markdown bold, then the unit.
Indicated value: **150** km/h
